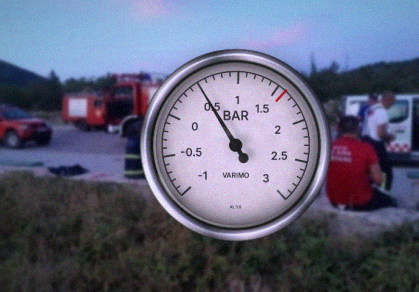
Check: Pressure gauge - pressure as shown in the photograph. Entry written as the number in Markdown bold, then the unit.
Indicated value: **0.5** bar
